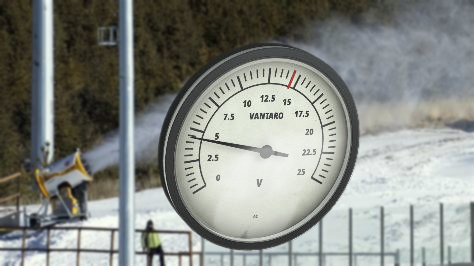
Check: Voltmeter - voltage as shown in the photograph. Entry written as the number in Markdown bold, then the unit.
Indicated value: **4.5** V
